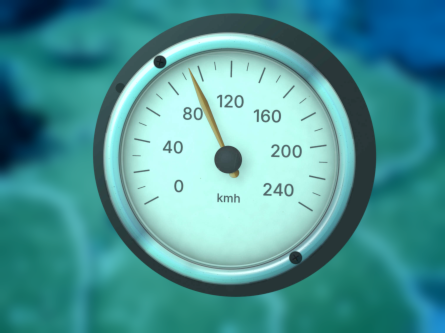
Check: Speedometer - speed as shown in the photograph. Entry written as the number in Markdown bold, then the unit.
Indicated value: **95** km/h
